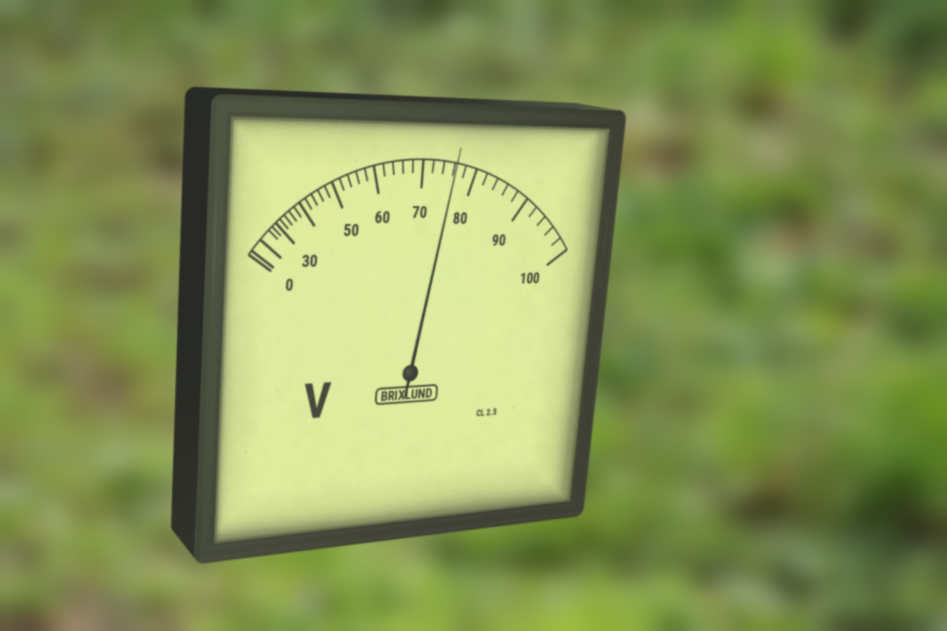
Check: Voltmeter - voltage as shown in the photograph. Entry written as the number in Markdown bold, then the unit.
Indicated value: **76** V
